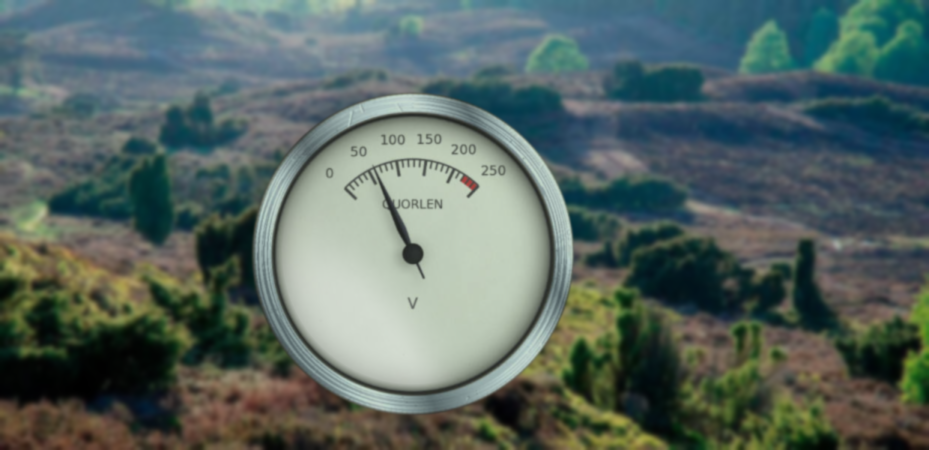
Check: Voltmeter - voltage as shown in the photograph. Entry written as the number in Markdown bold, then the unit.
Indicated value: **60** V
